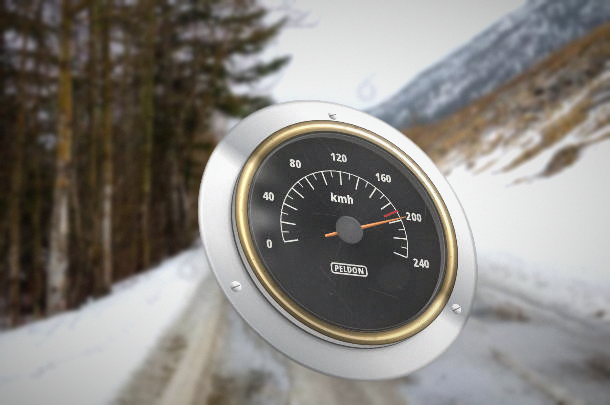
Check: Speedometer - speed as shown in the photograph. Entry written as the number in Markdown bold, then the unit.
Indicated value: **200** km/h
